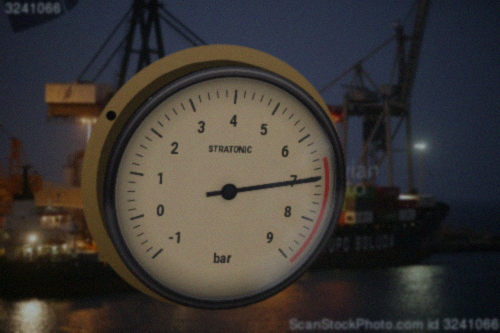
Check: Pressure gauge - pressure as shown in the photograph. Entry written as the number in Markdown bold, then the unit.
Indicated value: **7** bar
